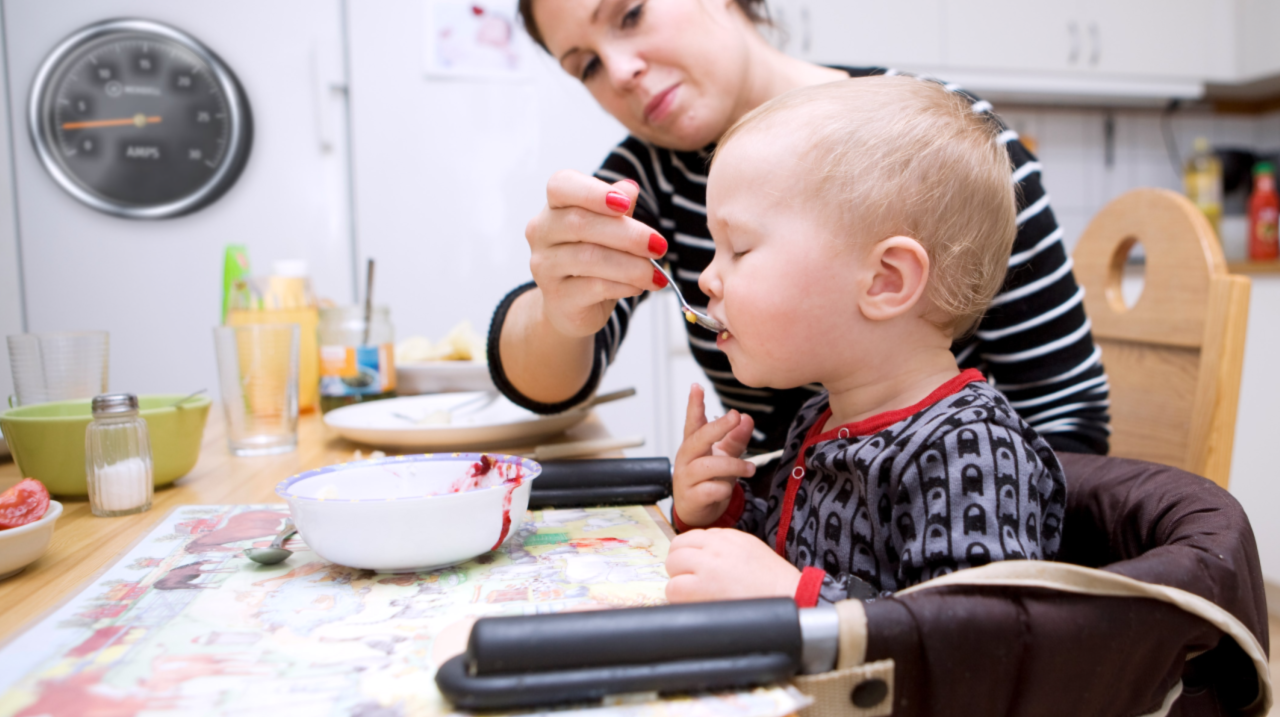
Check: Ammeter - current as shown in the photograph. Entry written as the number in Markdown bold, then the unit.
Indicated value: **2.5** A
